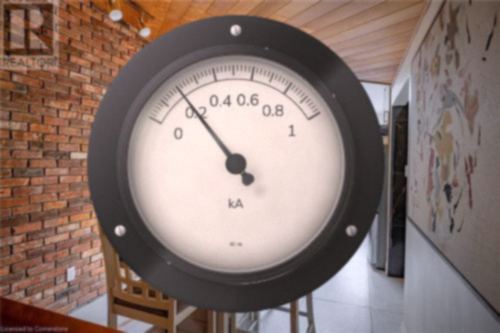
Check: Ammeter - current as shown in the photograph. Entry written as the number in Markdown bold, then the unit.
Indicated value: **0.2** kA
